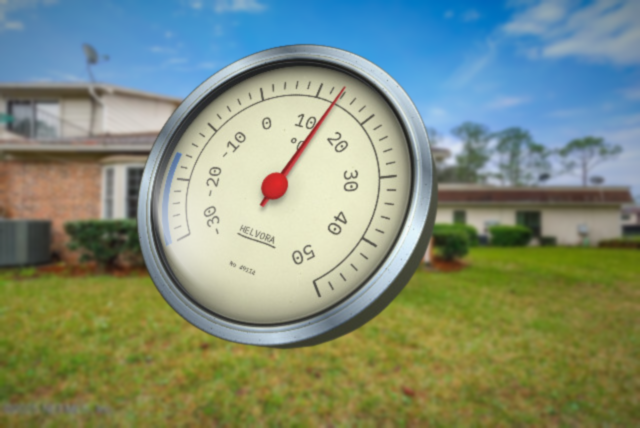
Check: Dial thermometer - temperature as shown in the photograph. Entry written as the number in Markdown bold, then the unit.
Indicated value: **14** °C
